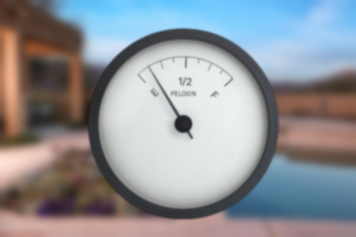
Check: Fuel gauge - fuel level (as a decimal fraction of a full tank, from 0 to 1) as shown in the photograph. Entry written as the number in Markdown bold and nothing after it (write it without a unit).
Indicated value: **0.125**
